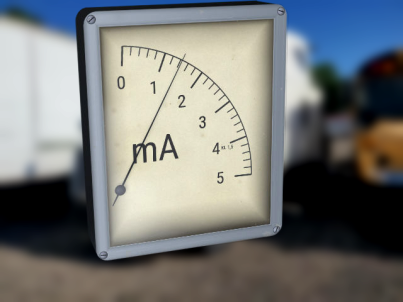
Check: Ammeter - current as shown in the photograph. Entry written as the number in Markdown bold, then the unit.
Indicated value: **1.4** mA
